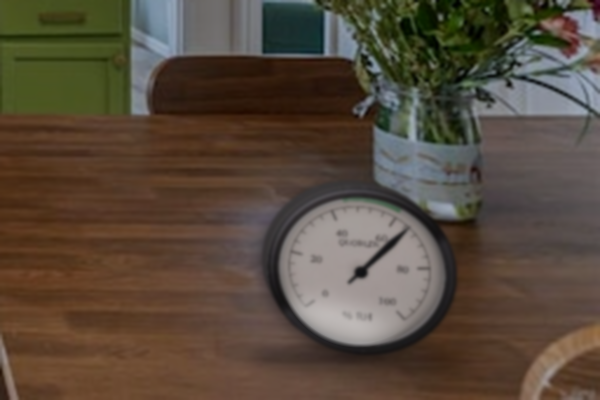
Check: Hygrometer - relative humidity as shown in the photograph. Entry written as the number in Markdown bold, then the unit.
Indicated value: **64** %
